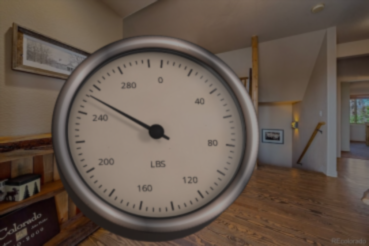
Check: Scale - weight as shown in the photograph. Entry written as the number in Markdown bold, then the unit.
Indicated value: **252** lb
